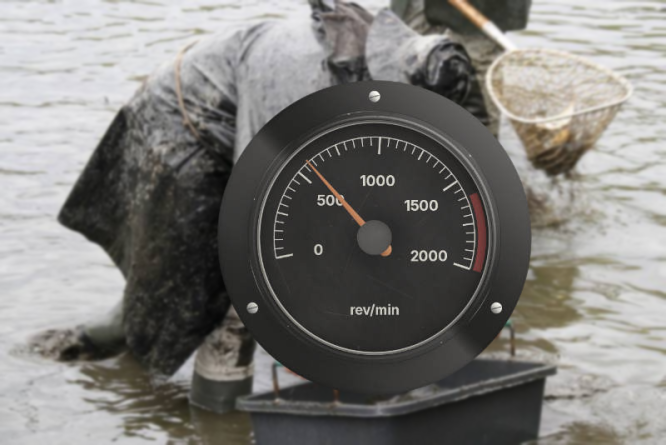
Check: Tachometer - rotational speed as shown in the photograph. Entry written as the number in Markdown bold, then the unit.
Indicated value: **575** rpm
